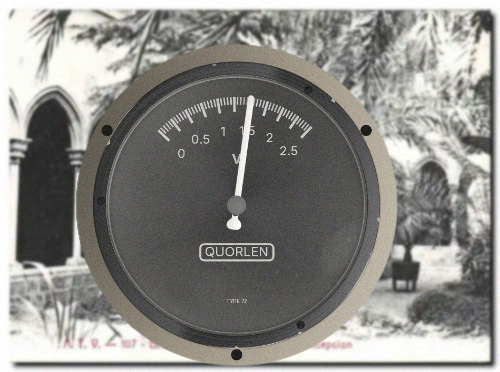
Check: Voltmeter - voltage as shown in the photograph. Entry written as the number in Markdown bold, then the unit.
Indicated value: **1.5** V
